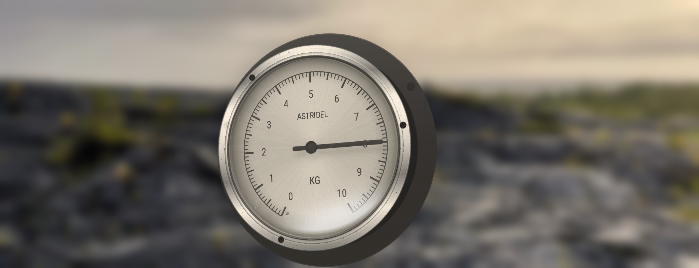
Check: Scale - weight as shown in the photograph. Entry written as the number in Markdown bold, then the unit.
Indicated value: **8** kg
